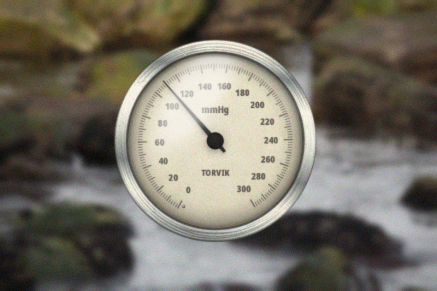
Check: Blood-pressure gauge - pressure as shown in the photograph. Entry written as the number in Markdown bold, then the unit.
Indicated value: **110** mmHg
